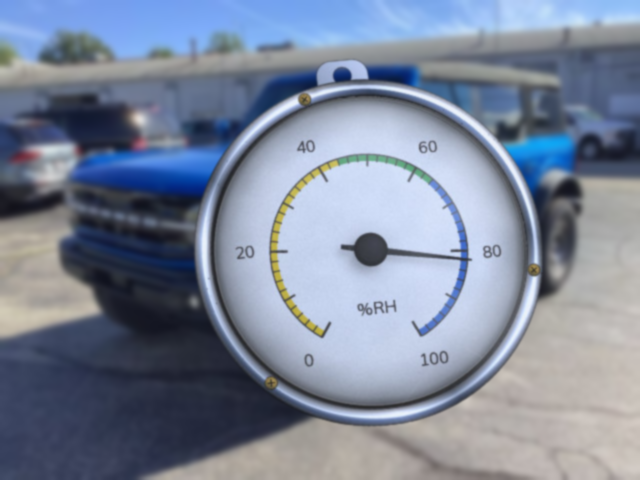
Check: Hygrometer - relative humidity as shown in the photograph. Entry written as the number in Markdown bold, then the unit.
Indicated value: **82** %
